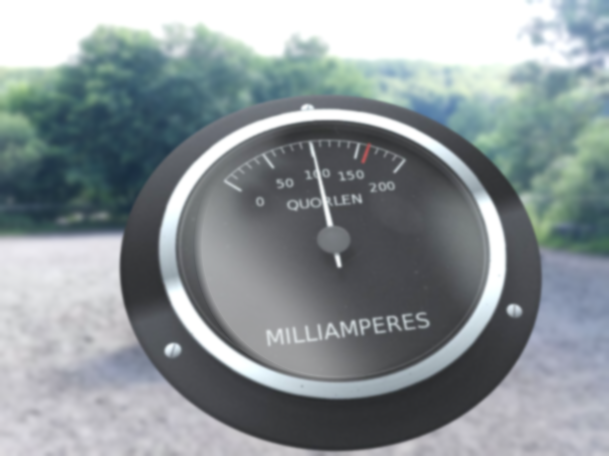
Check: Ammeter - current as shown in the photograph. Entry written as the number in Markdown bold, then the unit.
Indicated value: **100** mA
